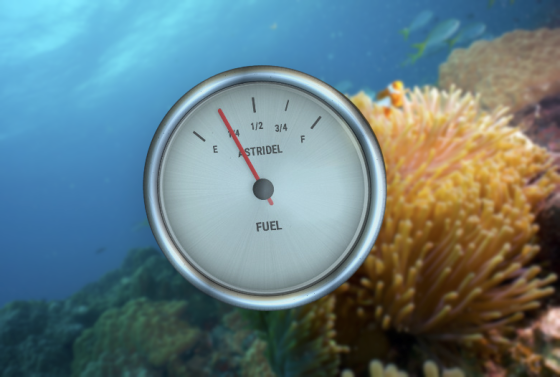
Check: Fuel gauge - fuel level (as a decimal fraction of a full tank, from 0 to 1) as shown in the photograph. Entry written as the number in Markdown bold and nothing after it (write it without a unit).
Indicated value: **0.25**
